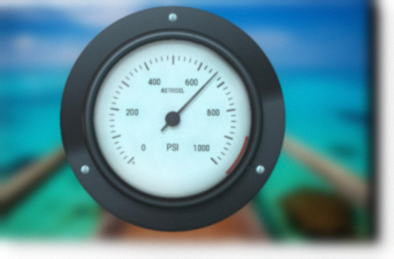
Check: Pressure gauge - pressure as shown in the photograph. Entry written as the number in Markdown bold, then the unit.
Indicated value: **660** psi
